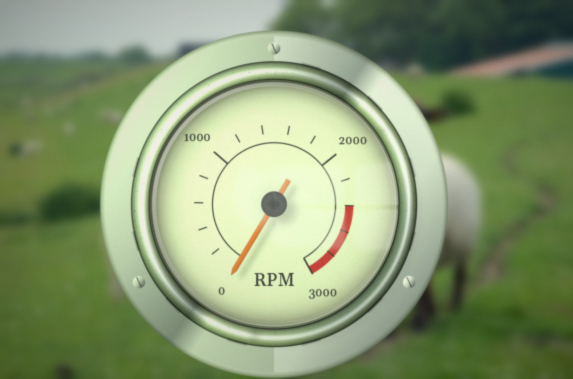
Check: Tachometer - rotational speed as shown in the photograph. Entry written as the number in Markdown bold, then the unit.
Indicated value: **0** rpm
